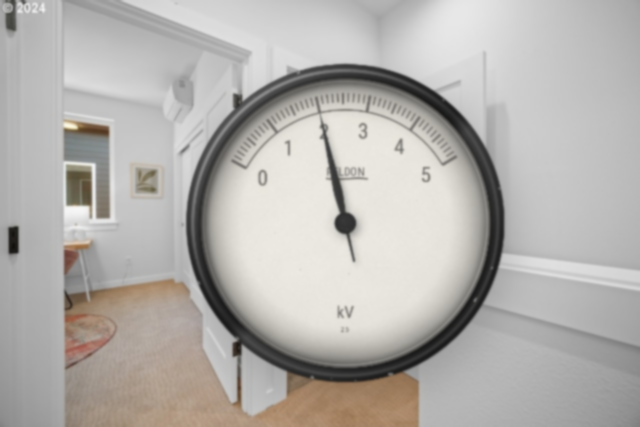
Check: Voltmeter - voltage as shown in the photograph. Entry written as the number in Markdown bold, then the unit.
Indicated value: **2** kV
